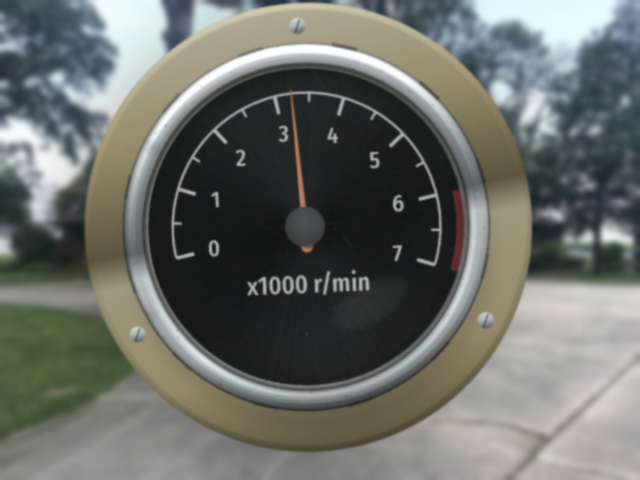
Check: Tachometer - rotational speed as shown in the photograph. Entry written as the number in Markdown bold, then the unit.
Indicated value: **3250** rpm
